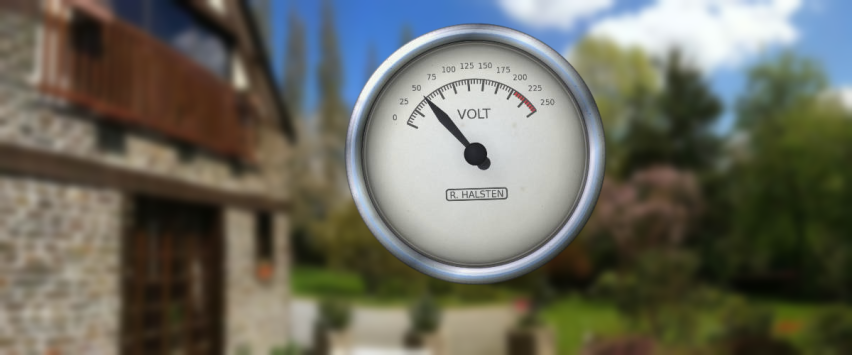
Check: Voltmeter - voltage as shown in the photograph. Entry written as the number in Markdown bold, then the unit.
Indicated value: **50** V
